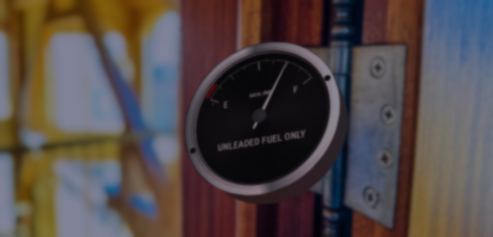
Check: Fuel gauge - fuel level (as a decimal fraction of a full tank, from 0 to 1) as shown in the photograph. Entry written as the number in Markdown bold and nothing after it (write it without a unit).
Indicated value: **0.75**
